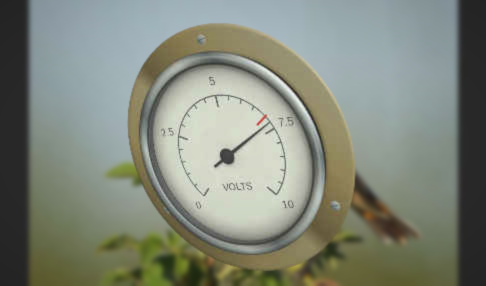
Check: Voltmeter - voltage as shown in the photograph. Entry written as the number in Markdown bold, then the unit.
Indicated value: **7.25** V
